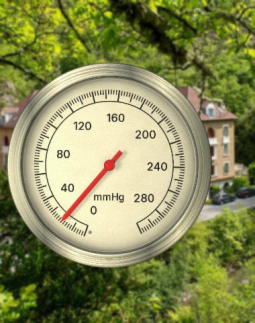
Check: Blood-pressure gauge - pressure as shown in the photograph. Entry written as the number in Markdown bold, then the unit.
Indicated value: **20** mmHg
